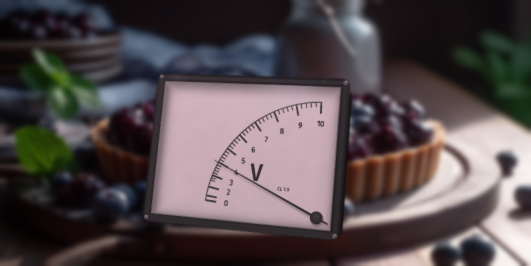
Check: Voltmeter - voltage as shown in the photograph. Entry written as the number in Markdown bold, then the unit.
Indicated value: **4** V
